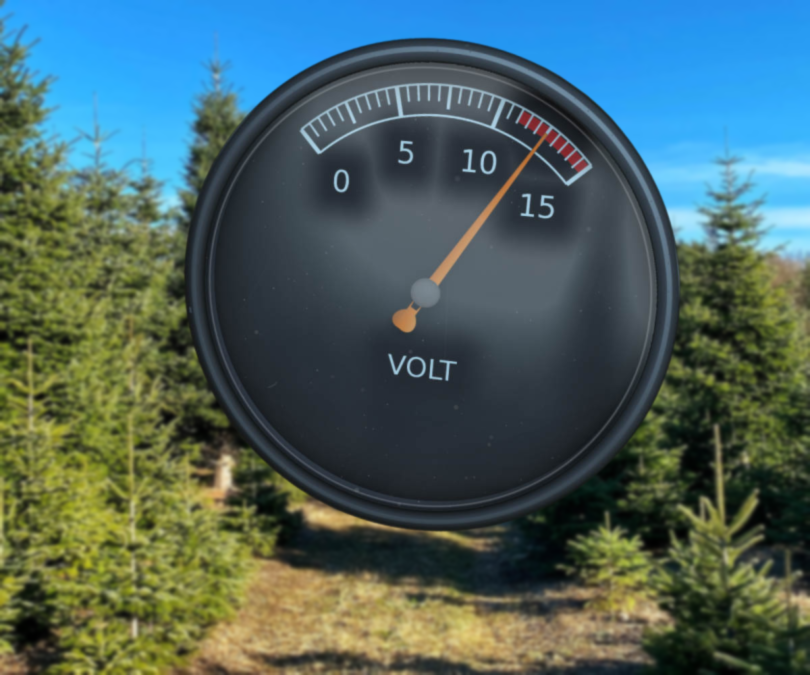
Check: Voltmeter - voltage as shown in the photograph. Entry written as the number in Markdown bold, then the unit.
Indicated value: **12.5** V
